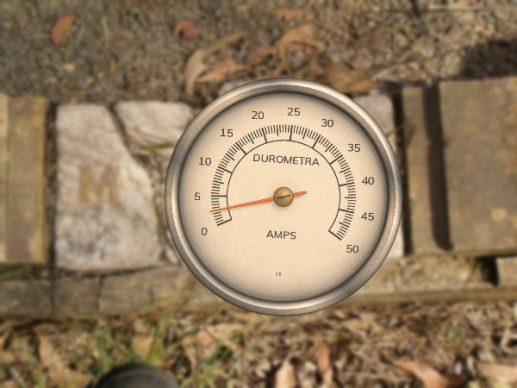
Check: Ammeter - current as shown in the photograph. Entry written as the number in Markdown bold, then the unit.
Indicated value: **2.5** A
